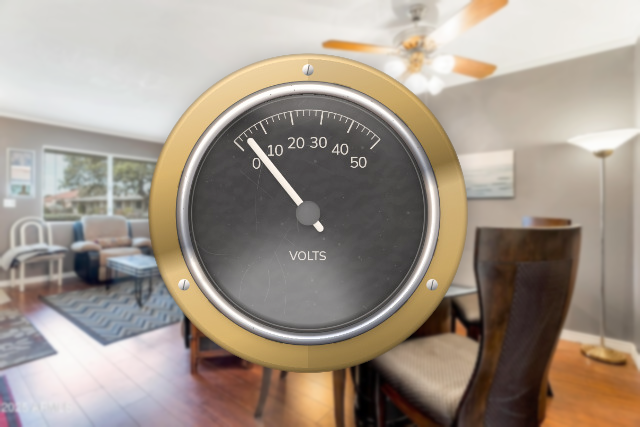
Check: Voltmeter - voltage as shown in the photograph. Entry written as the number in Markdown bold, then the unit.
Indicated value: **4** V
